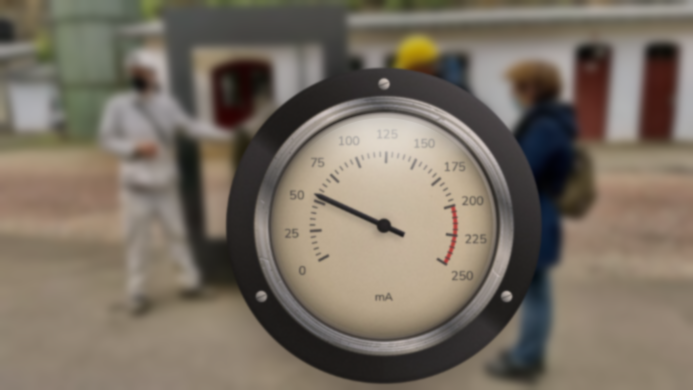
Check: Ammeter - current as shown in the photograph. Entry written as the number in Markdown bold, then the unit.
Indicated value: **55** mA
